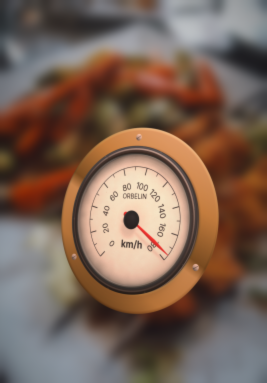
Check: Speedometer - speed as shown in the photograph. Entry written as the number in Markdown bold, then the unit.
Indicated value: **175** km/h
